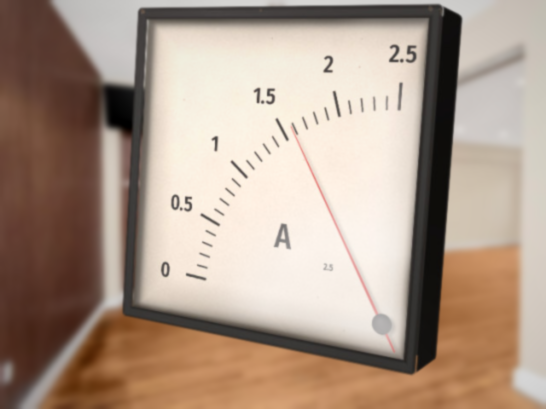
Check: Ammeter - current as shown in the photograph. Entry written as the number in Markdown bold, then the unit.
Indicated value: **1.6** A
